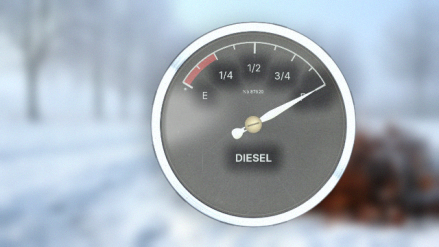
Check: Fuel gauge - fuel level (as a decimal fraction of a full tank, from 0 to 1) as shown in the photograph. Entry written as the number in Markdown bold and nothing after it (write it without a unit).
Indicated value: **1**
